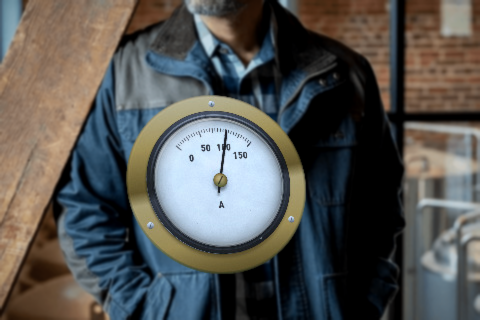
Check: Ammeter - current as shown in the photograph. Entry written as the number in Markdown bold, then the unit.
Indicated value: **100** A
